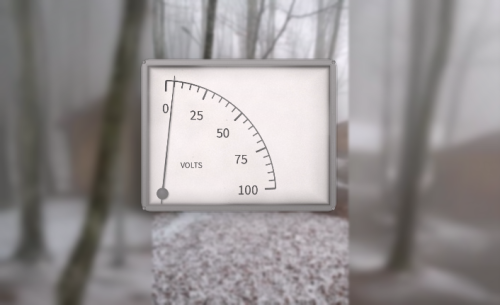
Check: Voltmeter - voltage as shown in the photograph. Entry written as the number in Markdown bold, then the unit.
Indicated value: **5** V
